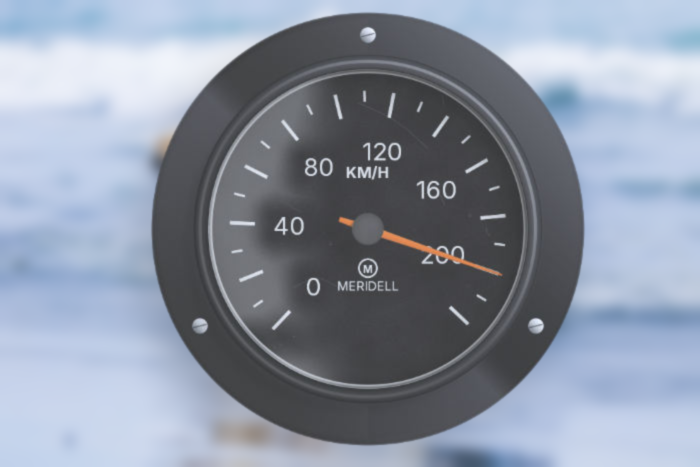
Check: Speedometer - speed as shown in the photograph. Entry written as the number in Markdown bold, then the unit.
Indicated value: **200** km/h
